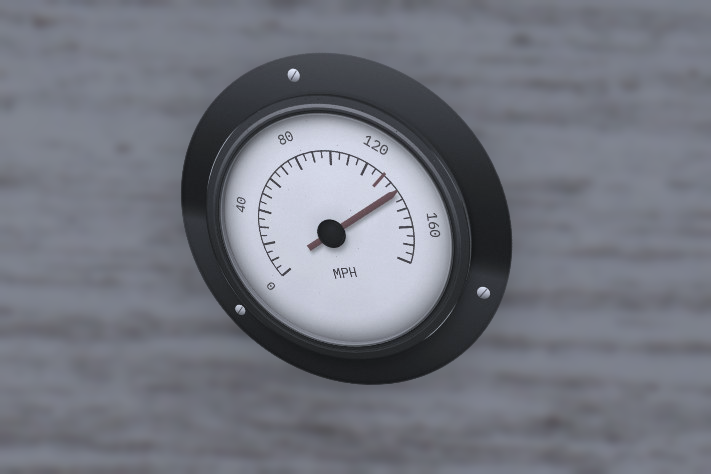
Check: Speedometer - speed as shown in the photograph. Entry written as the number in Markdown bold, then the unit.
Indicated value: **140** mph
